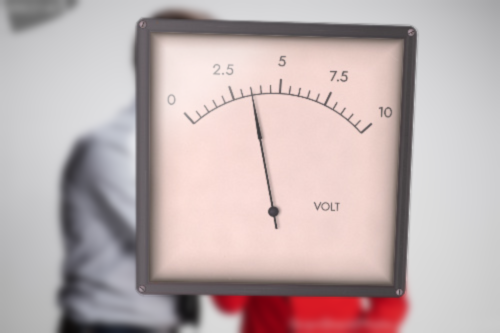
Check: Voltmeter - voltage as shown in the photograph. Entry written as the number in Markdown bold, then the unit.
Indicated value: **3.5** V
